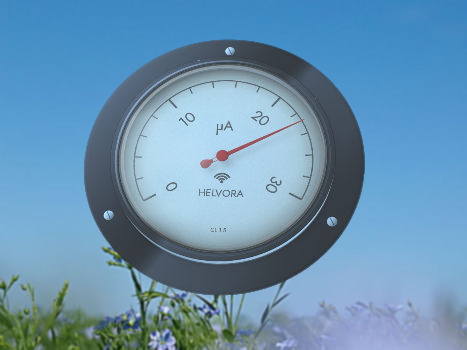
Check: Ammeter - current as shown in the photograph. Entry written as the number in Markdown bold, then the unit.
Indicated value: **23** µA
